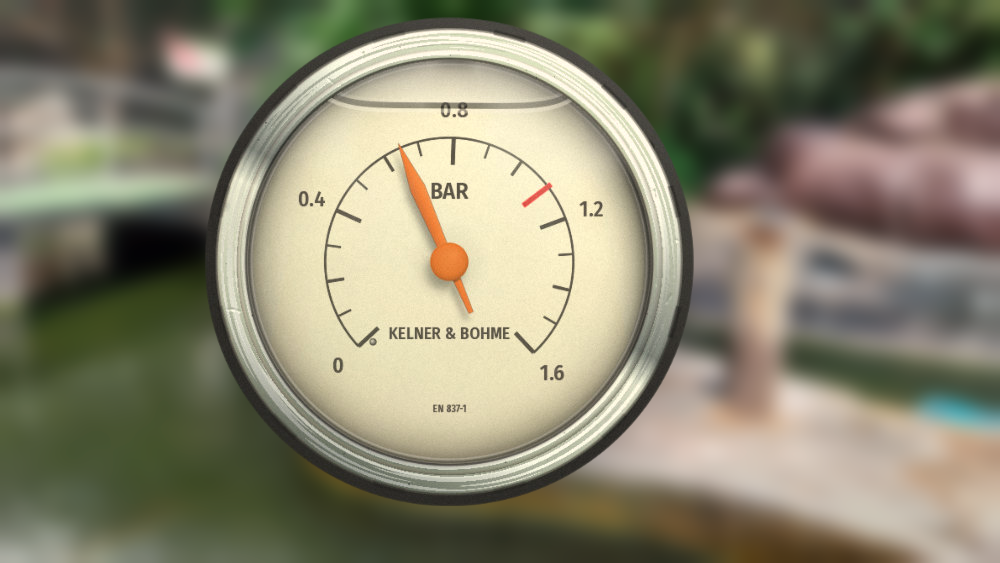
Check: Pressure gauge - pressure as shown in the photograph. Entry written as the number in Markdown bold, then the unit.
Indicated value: **0.65** bar
